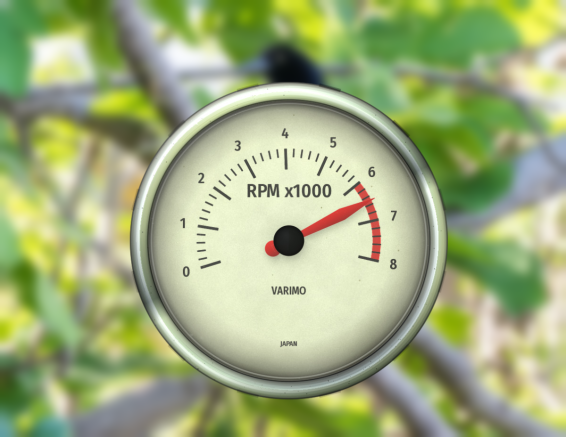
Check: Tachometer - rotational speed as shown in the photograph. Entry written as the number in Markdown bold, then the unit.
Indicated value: **6500** rpm
